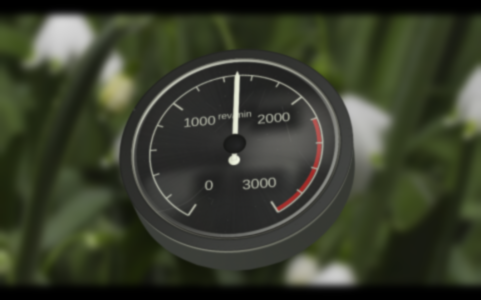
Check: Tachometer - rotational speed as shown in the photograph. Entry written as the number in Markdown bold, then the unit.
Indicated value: **1500** rpm
